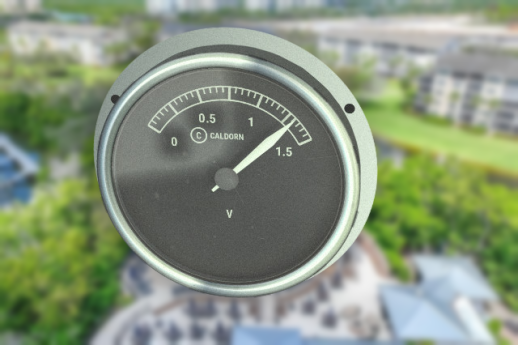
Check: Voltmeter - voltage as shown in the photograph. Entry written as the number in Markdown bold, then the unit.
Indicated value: **1.3** V
